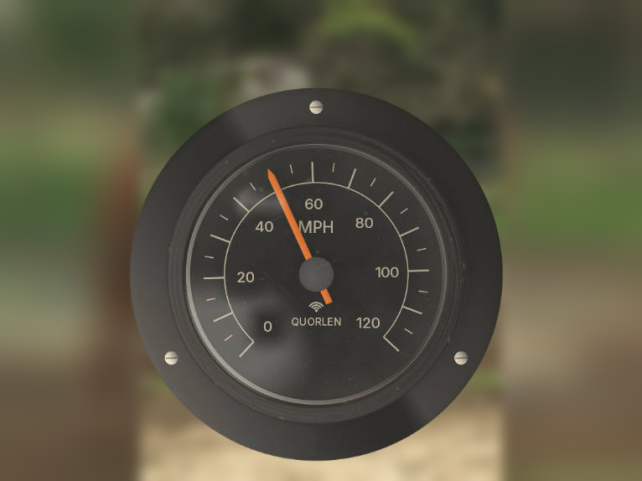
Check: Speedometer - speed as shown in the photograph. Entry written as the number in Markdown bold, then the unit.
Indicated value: **50** mph
